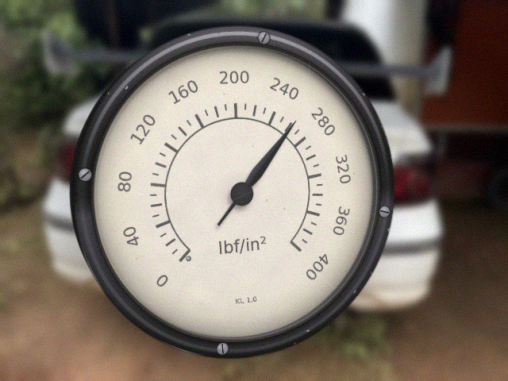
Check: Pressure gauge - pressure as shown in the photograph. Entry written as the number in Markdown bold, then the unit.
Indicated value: **260** psi
